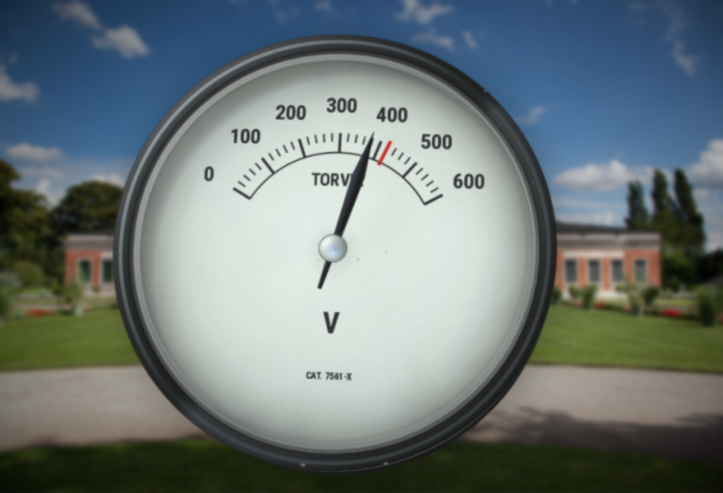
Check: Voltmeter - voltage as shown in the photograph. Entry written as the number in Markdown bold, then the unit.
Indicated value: **380** V
